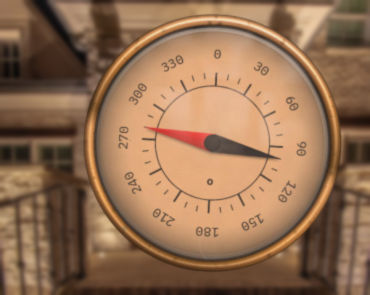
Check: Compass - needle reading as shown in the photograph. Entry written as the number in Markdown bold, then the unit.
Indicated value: **280** °
